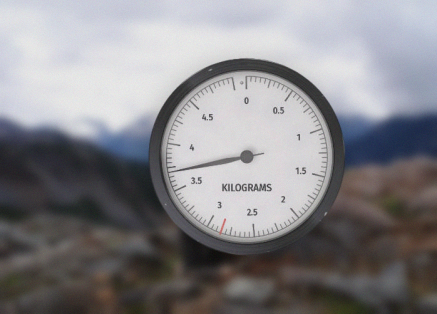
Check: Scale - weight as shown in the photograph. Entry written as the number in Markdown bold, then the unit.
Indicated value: **3.7** kg
